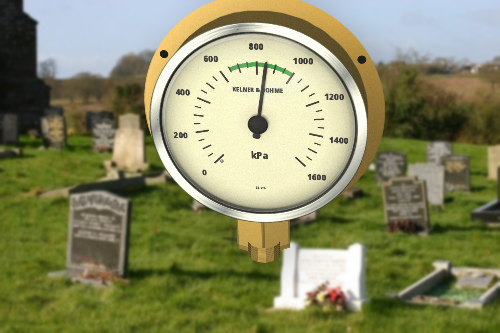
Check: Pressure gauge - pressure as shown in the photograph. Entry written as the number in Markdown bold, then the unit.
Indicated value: **850** kPa
